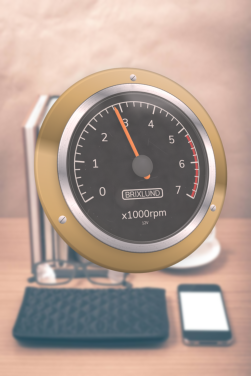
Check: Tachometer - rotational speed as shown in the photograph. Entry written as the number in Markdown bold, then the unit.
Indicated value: **2800** rpm
